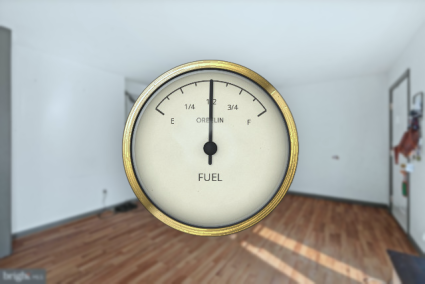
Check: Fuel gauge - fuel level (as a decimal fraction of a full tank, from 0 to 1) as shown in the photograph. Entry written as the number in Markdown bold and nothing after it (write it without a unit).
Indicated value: **0.5**
